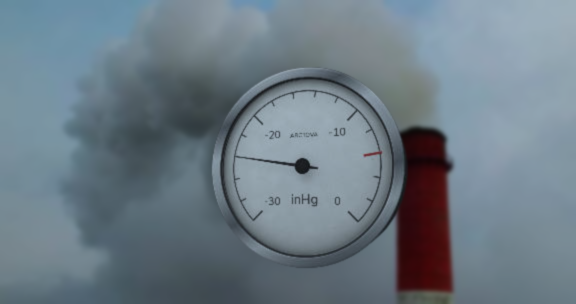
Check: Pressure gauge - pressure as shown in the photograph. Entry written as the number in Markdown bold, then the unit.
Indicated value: **-24** inHg
